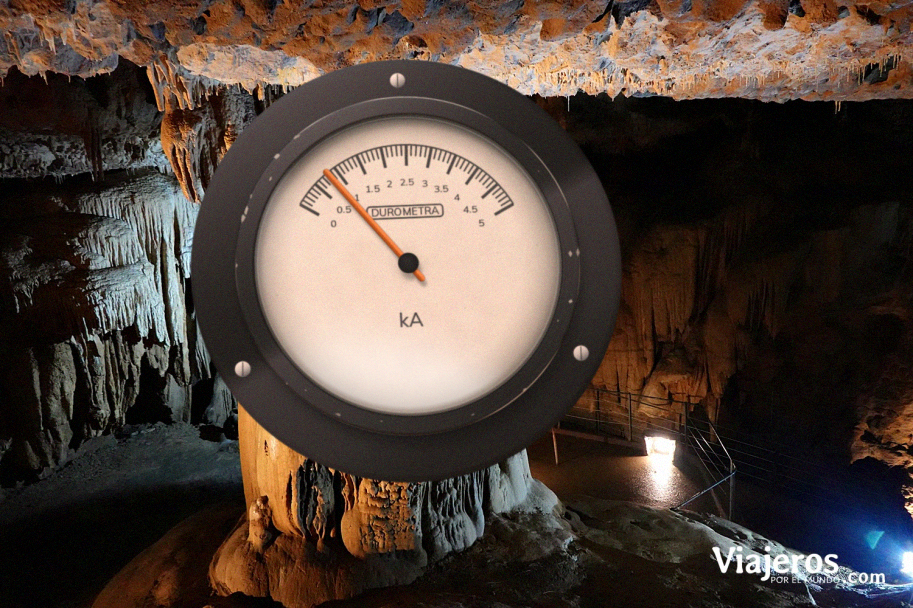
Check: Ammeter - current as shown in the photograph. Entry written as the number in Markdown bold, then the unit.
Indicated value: **0.8** kA
